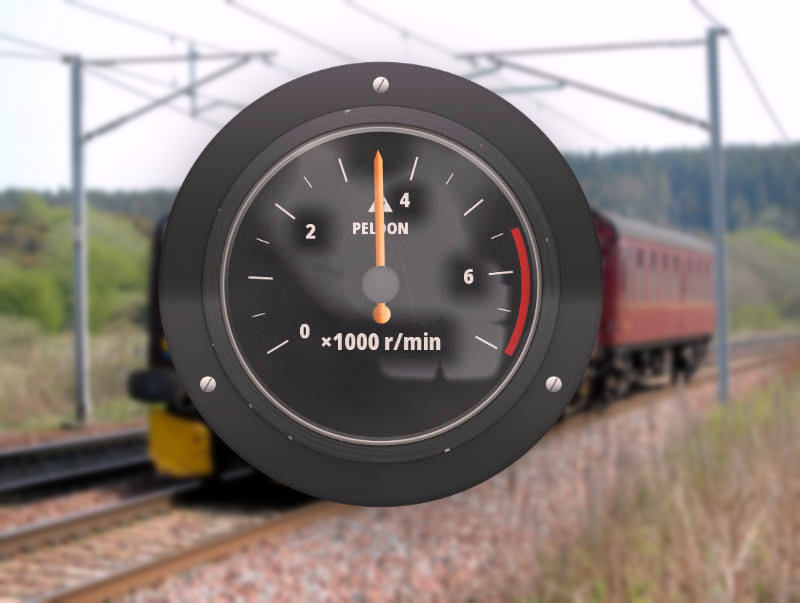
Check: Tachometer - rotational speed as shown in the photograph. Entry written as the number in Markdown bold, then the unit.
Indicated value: **3500** rpm
